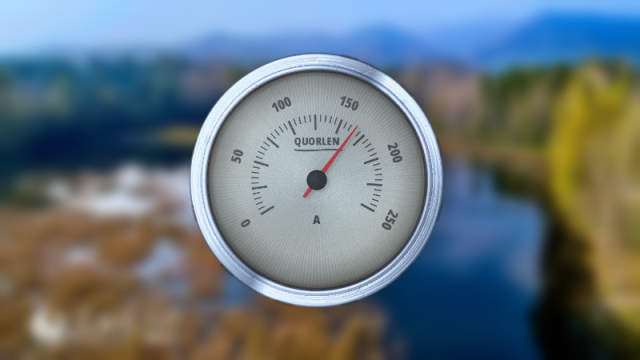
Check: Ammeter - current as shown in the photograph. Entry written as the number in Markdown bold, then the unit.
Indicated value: **165** A
